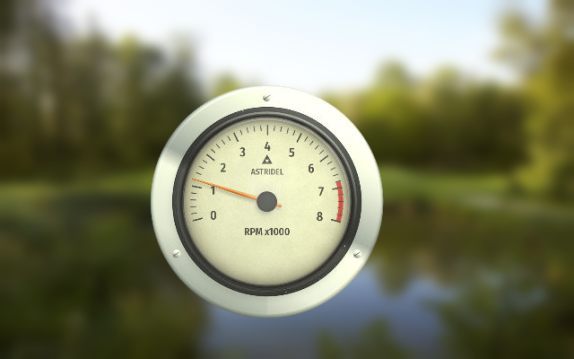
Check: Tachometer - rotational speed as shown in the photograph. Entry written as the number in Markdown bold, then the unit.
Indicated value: **1200** rpm
